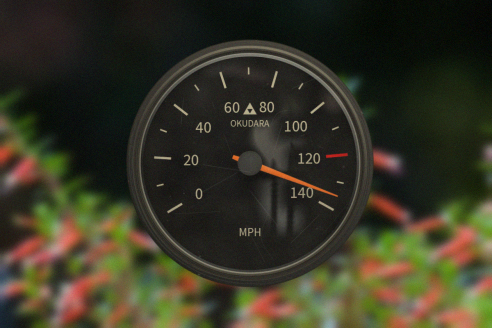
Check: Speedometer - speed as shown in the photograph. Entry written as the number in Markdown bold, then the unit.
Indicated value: **135** mph
